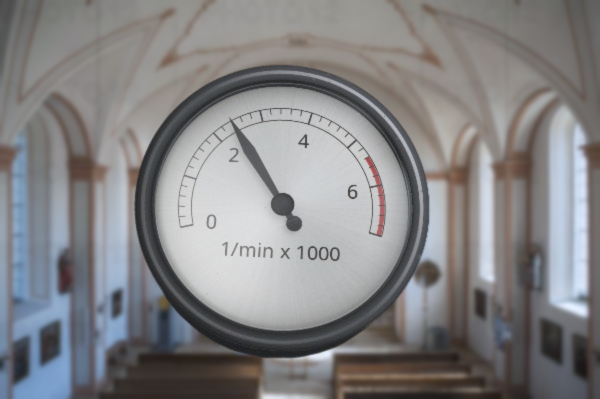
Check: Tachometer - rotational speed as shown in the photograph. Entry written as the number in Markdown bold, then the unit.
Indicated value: **2400** rpm
